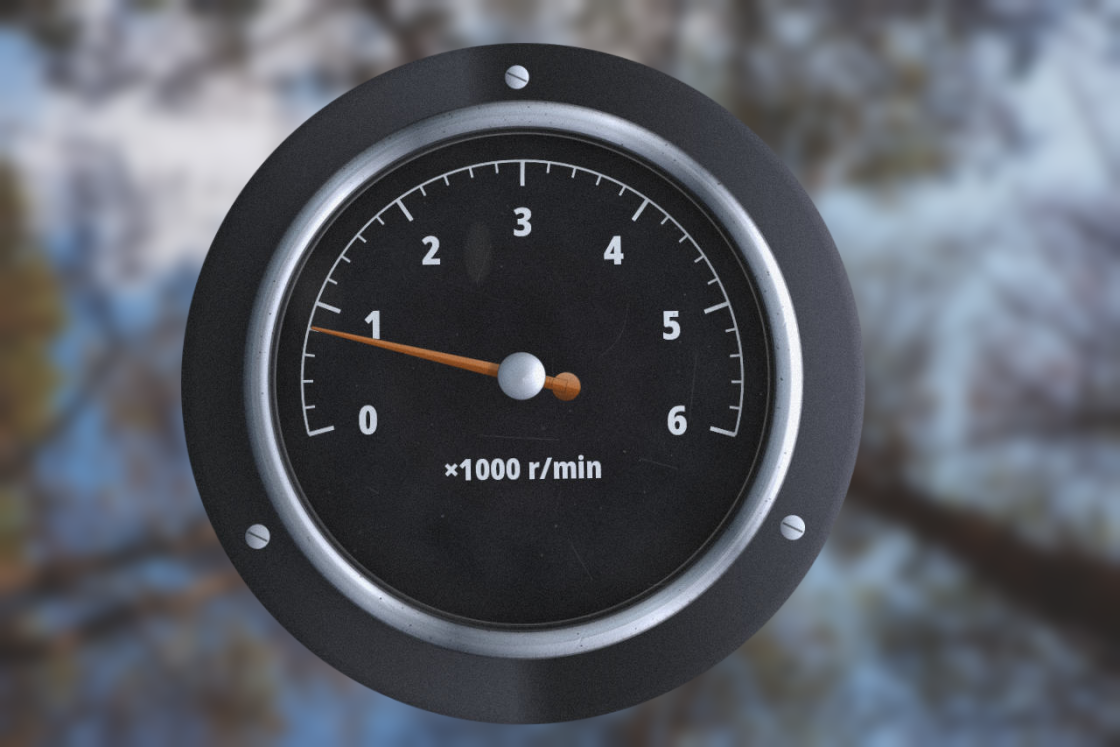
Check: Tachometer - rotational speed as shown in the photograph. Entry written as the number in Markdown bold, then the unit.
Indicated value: **800** rpm
